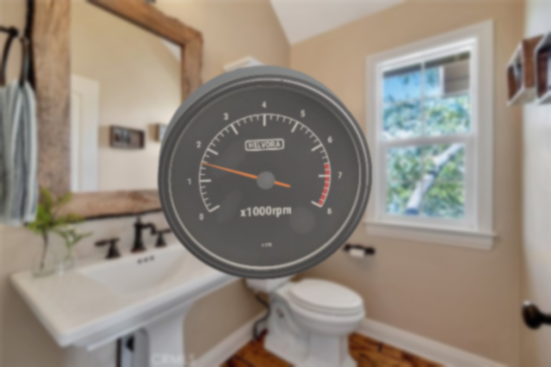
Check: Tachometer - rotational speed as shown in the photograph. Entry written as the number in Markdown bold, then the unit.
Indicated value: **1600** rpm
